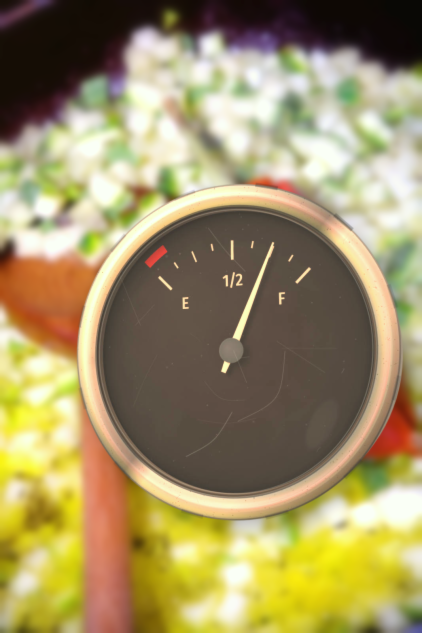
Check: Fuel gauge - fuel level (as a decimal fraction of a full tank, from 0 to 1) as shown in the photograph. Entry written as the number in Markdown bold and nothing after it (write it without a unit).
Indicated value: **0.75**
